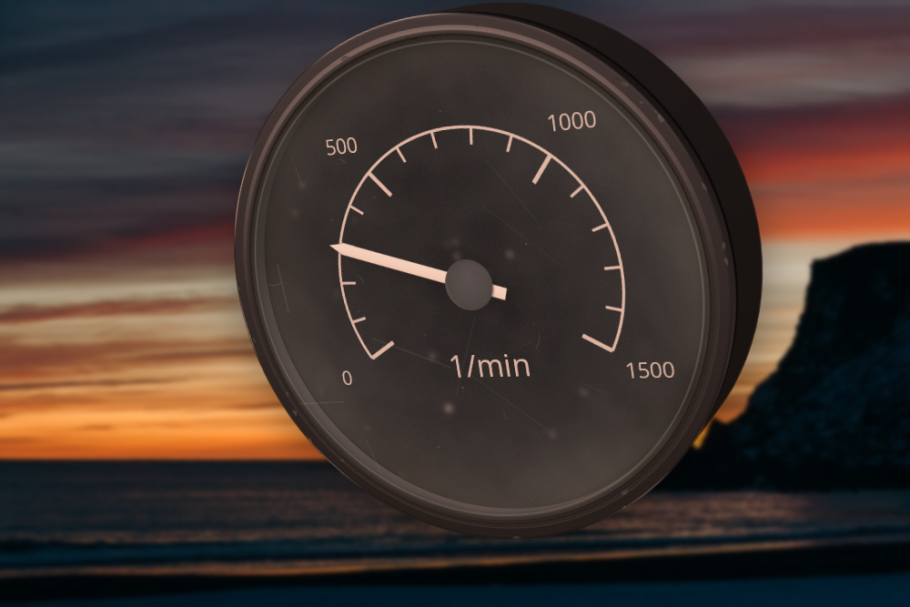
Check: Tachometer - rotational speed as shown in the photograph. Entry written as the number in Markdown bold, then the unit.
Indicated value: **300** rpm
